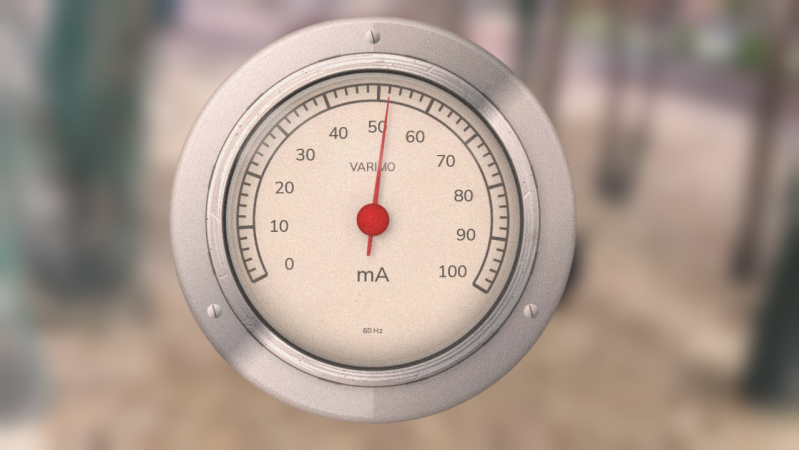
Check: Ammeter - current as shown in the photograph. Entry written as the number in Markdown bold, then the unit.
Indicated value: **52** mA
